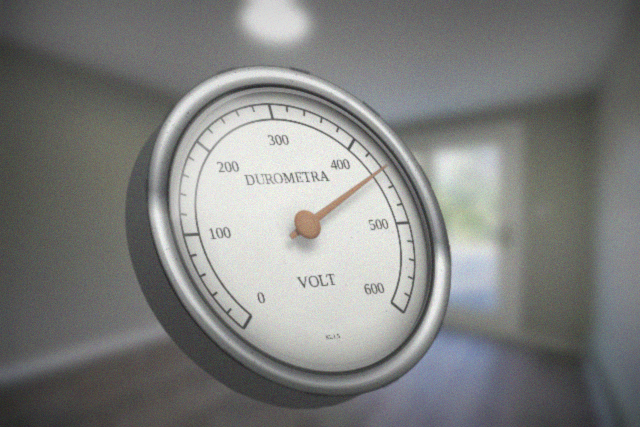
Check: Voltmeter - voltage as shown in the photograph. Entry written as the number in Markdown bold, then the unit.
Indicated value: **440** V
